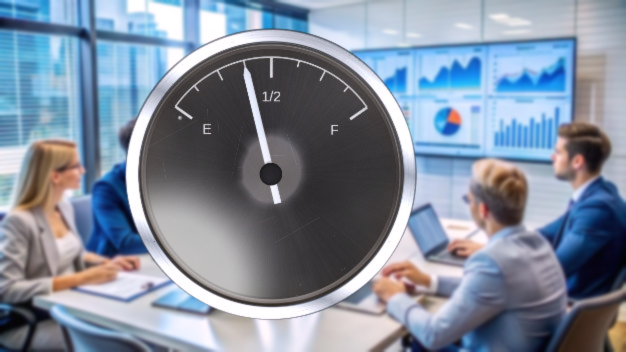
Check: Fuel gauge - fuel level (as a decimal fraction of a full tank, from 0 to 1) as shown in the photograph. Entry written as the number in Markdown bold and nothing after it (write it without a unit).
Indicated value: **0.375**
